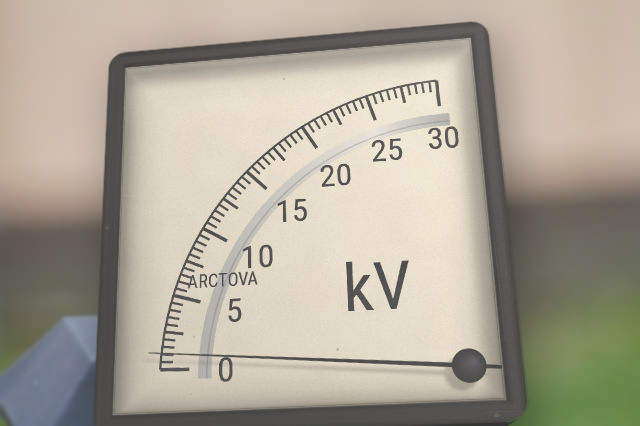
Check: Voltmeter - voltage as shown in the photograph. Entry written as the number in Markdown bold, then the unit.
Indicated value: **1** kV
